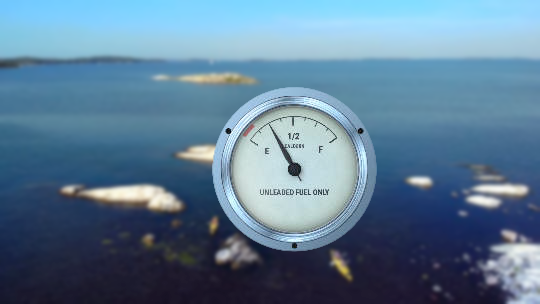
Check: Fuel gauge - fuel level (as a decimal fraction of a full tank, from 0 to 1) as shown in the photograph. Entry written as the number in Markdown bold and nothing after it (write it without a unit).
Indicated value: **0.25**
